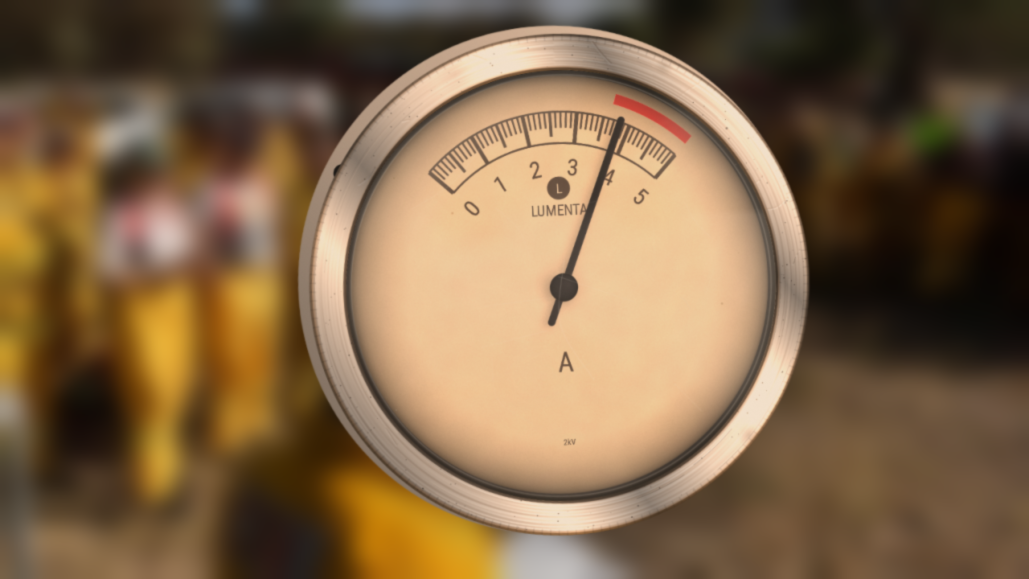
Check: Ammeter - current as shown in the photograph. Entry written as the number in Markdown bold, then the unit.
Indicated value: **3.8** A
